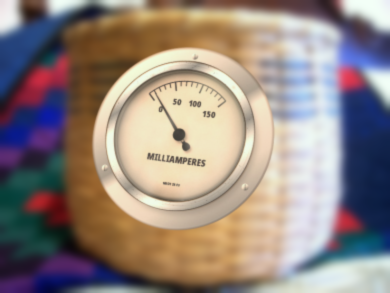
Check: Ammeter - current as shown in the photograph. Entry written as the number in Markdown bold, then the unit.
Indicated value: **10** mA
